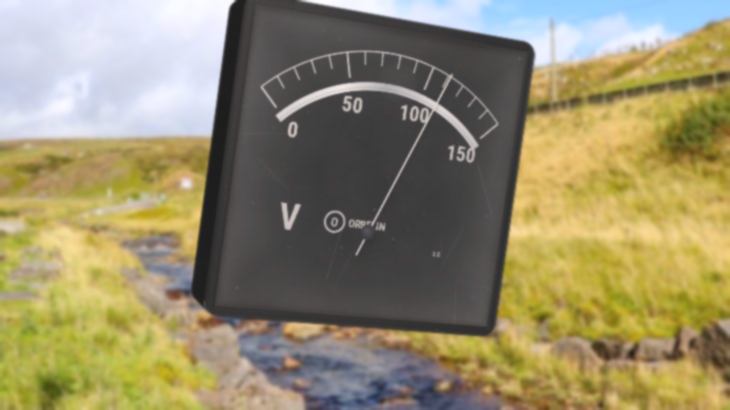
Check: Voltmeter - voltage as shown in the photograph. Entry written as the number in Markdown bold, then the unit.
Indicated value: **110** V
